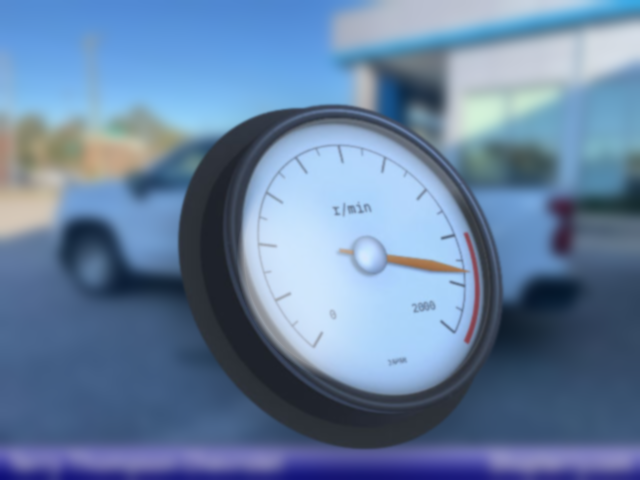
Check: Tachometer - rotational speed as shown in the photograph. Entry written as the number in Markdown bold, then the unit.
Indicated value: **1750** rpm
